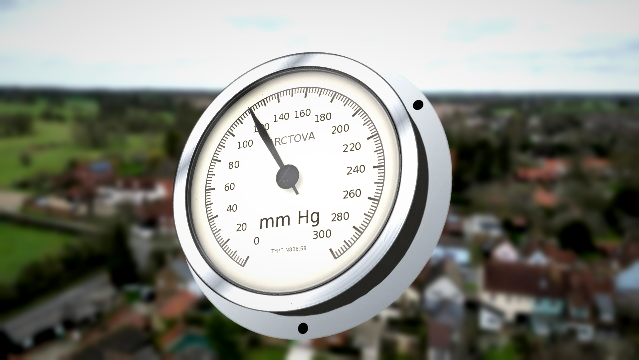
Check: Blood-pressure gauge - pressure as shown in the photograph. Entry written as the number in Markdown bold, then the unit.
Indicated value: **120** mmHg
